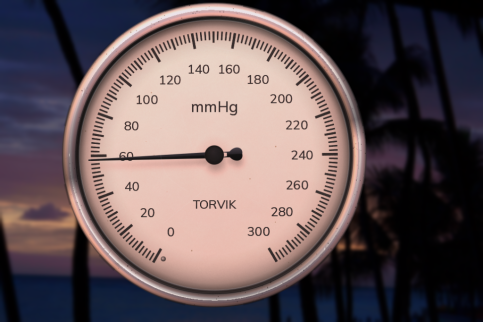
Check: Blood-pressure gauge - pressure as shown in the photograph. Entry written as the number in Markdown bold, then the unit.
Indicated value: **58** mmHg
